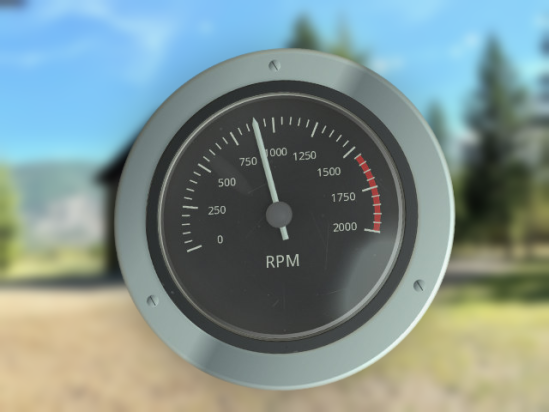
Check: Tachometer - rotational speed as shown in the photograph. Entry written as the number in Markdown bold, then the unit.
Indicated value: **900** rpm
